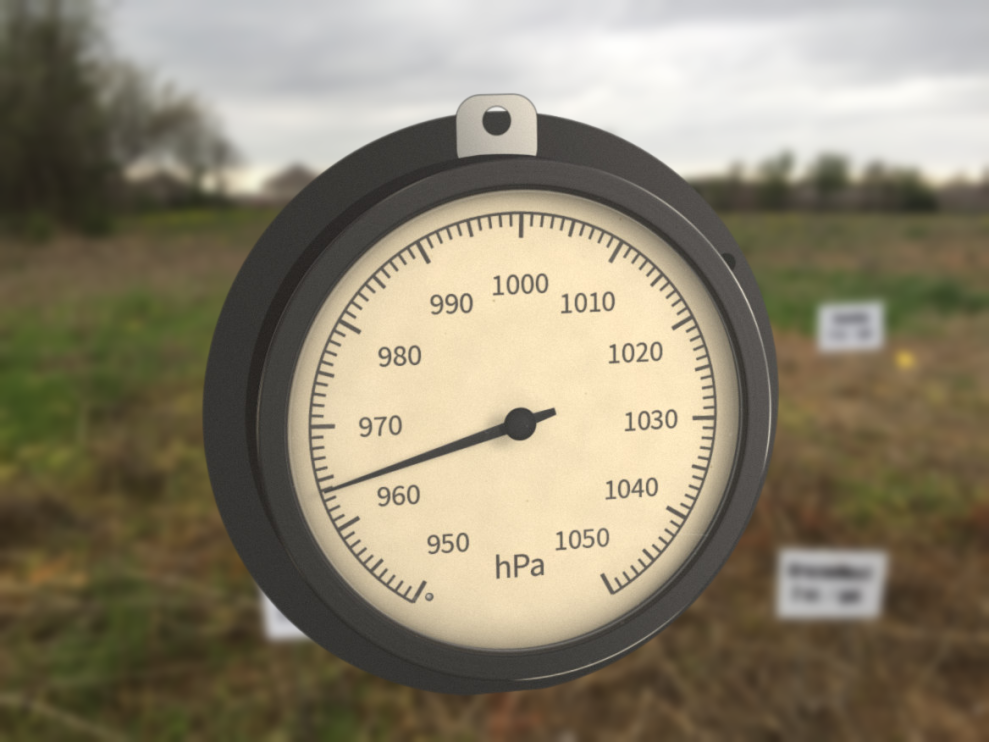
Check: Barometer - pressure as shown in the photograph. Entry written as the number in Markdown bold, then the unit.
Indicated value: **964** hPa
